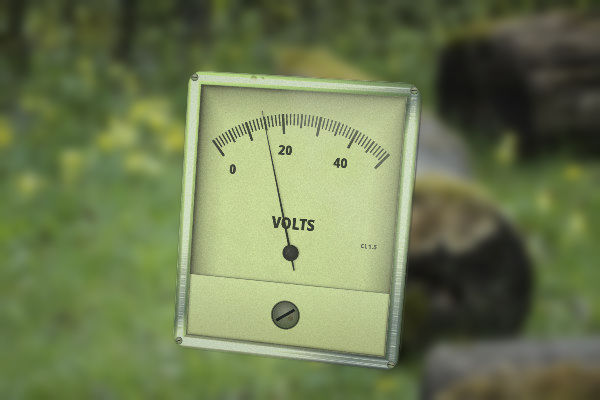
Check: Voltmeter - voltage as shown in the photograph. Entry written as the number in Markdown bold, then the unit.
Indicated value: **15** V
